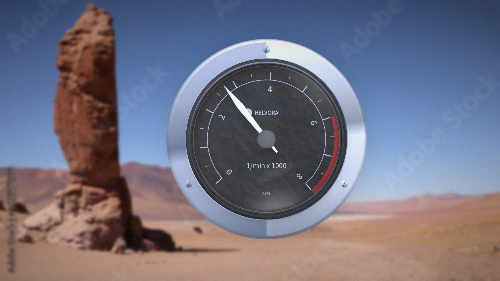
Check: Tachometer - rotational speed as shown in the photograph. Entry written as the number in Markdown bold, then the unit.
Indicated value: **2750** rpm
